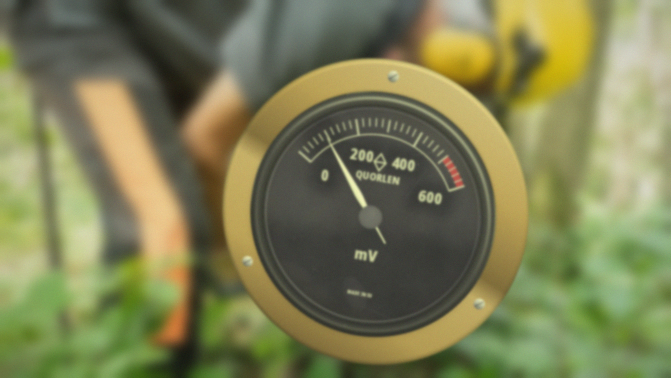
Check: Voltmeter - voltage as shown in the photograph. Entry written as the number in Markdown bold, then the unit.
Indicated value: **100** mV
